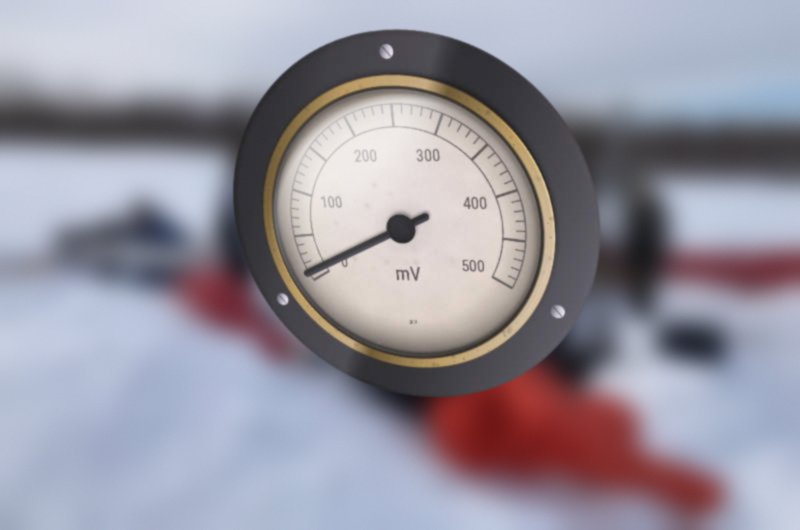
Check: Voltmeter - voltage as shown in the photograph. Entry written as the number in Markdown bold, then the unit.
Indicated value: **10** mV
